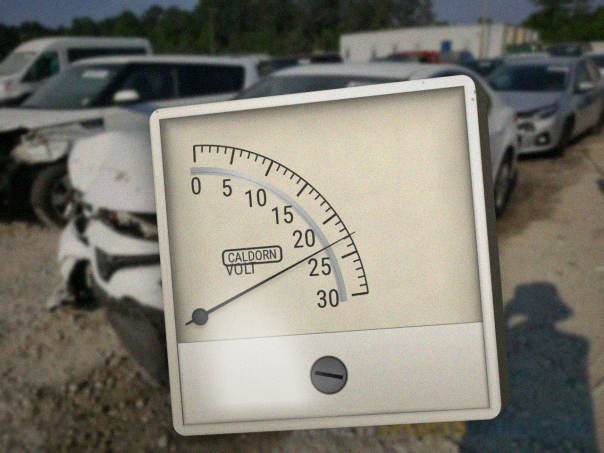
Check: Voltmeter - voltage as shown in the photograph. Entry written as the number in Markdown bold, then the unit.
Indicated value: **23** V
